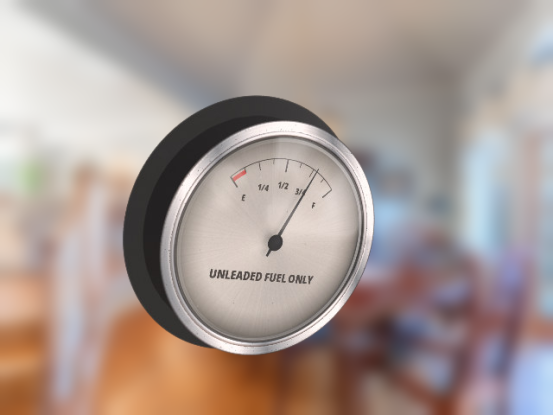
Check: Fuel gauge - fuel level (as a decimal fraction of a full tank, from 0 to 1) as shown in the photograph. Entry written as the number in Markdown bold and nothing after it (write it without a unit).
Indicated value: **0.75**
